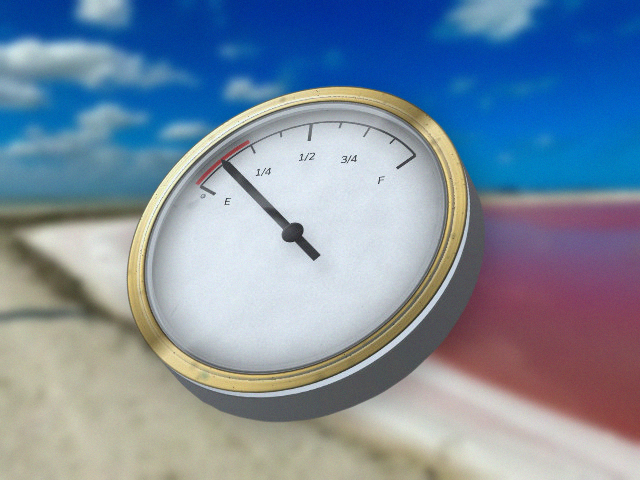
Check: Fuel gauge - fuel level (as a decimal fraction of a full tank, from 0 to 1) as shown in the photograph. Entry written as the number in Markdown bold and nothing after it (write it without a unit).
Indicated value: **0.125**
